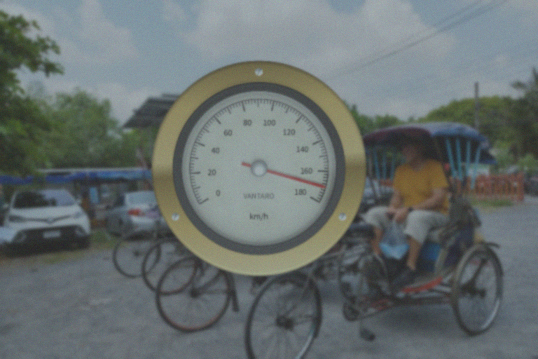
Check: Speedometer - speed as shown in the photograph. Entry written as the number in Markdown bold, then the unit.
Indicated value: **170** km/h
